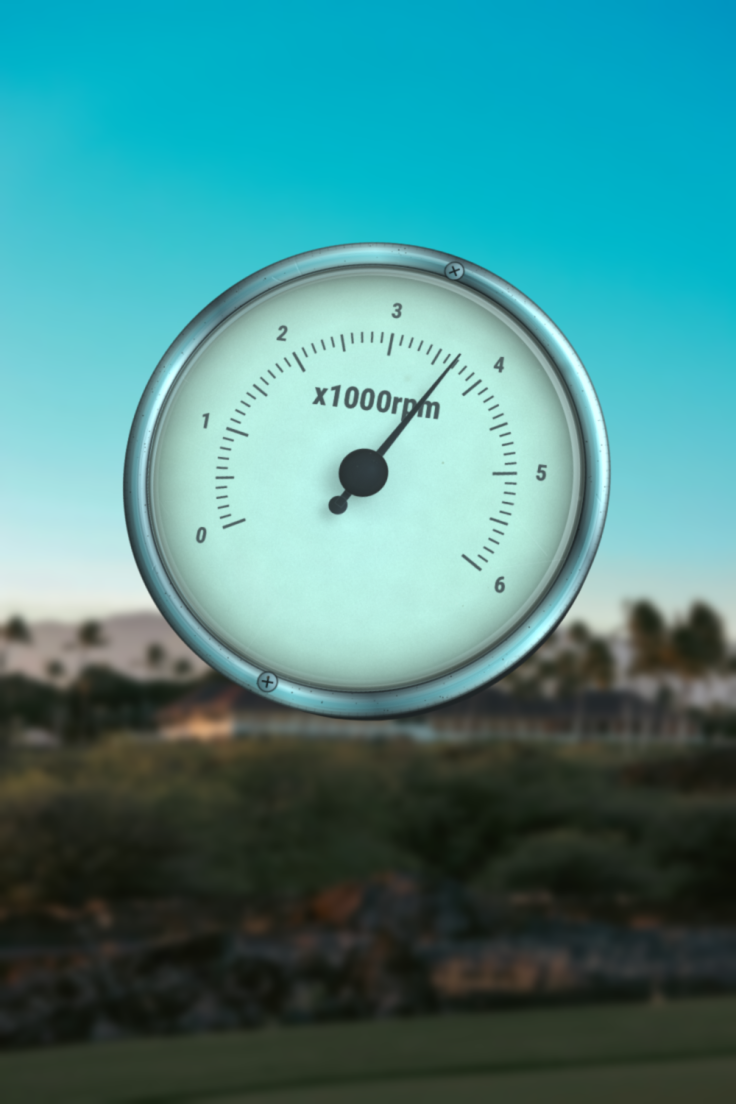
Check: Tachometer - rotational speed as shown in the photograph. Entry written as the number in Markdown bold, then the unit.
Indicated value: **3700** rpm
